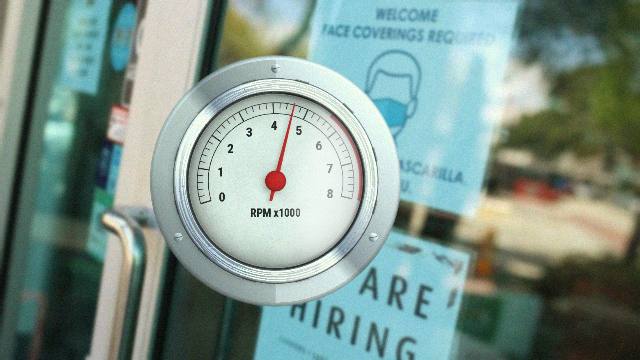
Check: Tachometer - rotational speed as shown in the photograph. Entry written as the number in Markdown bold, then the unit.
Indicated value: **4600** rpm
